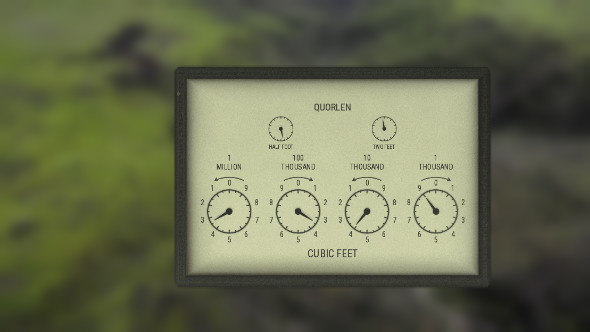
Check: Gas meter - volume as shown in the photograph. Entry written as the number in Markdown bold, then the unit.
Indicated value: **333900** ft³
